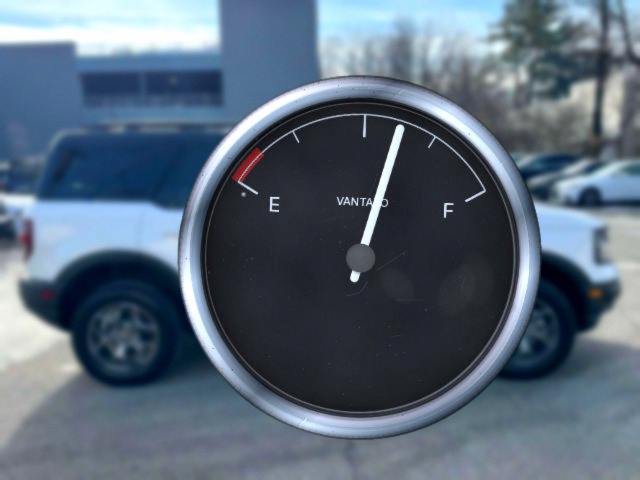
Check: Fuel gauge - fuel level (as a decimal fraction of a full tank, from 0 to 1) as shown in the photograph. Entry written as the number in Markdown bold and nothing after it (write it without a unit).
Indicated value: **0.625**
